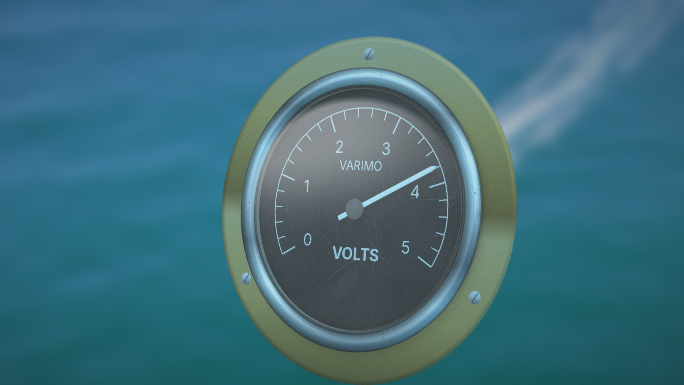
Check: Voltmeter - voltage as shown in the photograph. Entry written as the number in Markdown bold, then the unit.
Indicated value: **3.8** V
